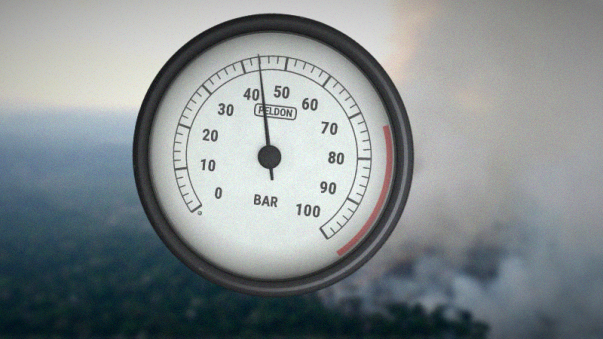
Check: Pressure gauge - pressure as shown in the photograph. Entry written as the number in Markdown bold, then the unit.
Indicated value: **44** bar
